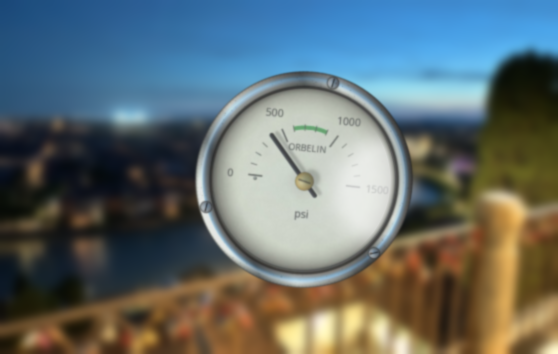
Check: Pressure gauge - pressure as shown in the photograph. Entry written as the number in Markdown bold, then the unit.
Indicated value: **400** psi
